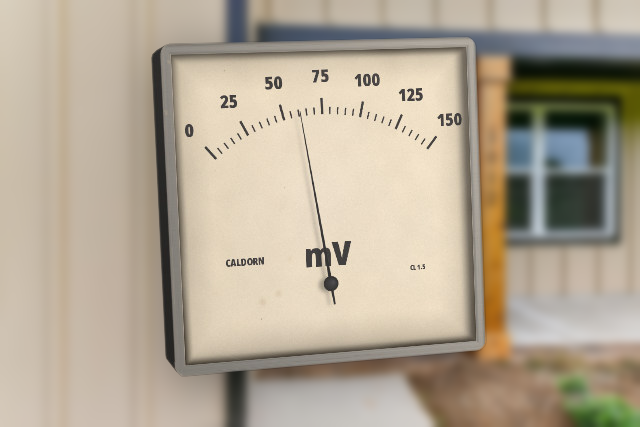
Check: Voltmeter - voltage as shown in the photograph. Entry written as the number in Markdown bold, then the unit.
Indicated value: **60** mV
